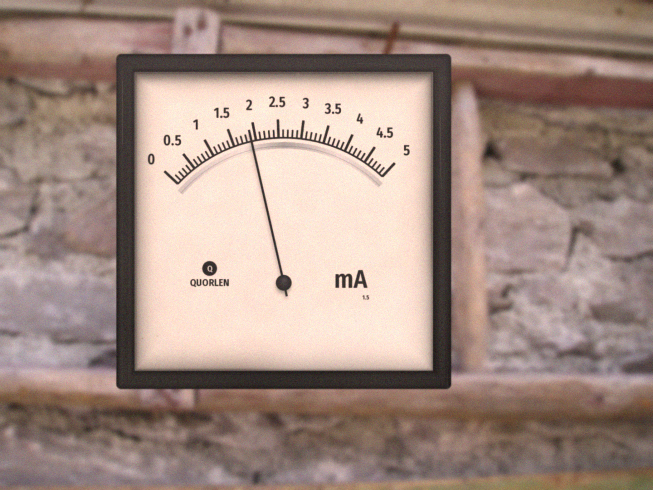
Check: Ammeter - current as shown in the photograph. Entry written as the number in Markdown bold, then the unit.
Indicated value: **1.9** mA
